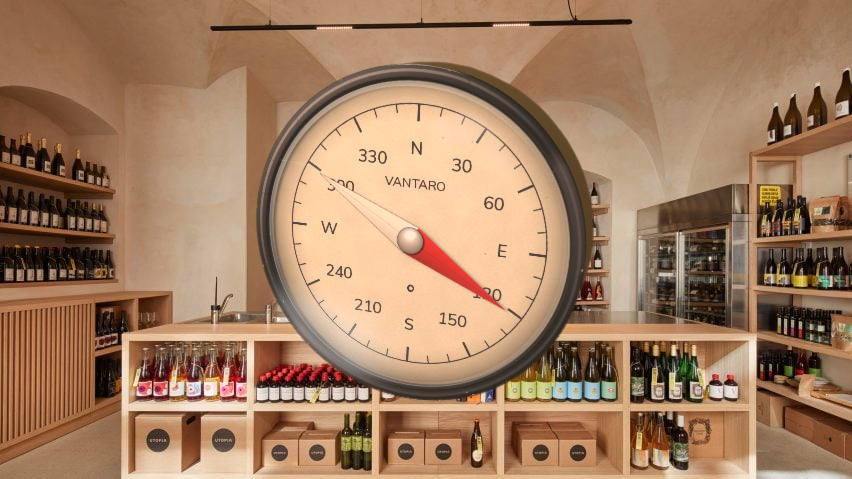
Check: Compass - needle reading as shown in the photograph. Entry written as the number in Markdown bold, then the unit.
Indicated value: **120** °
